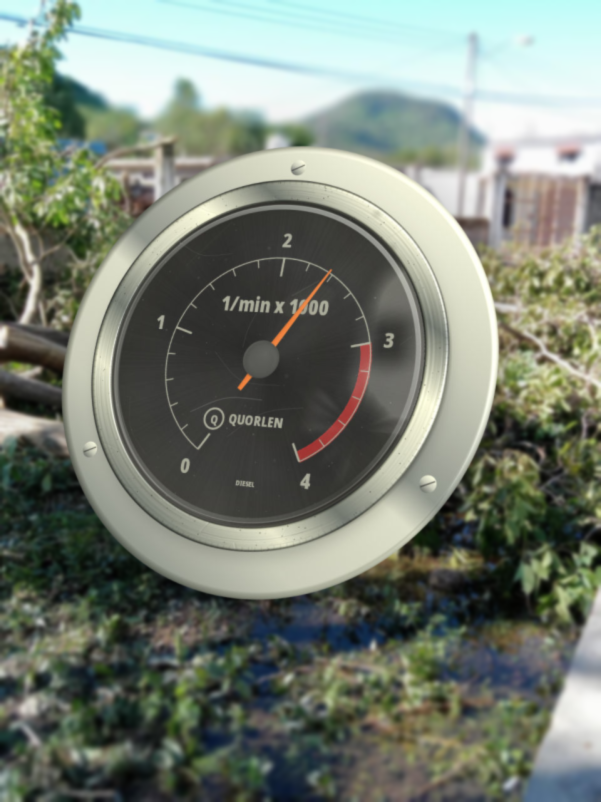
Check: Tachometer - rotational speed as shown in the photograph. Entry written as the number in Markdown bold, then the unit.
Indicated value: **2400** rpm
